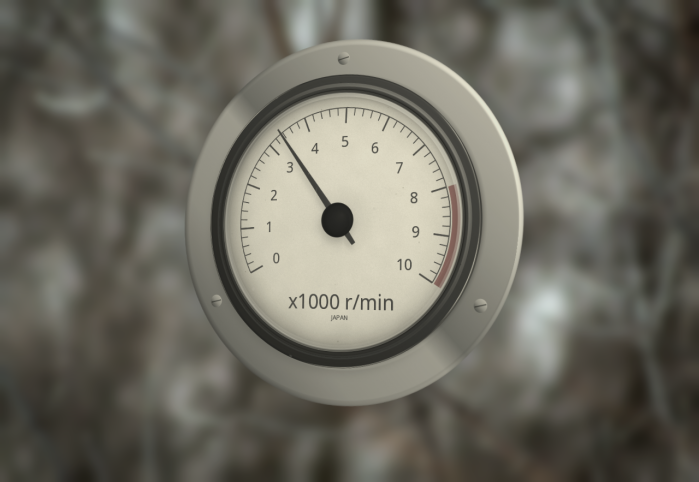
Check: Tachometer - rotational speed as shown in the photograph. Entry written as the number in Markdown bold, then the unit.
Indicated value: **3400** rpm
